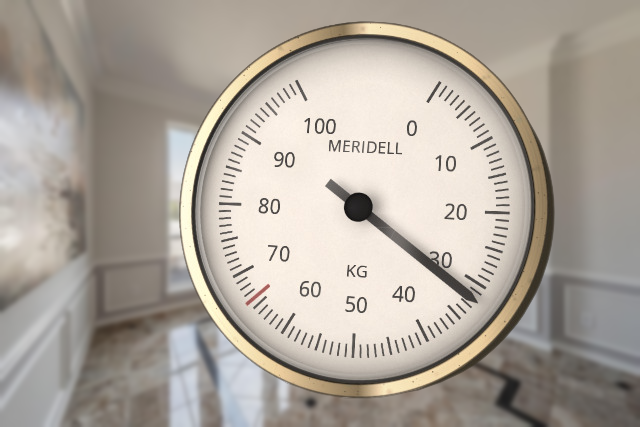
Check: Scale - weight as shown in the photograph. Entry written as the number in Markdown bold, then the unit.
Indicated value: **32** kg
